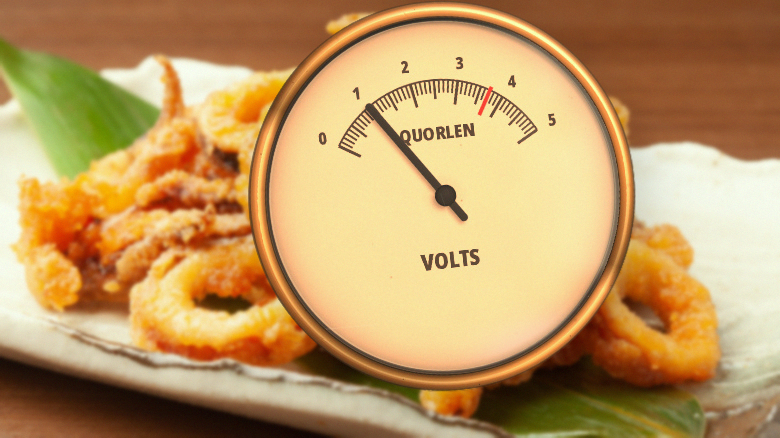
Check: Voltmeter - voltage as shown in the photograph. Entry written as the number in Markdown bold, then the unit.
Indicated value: **1** V
